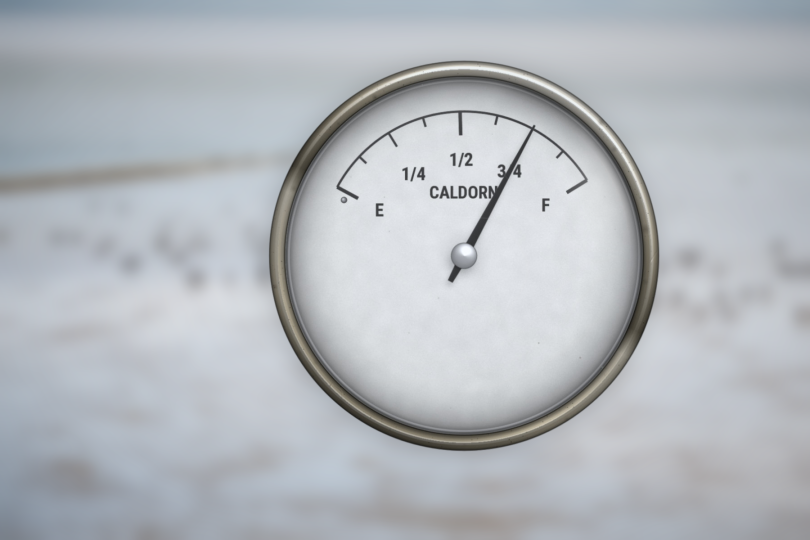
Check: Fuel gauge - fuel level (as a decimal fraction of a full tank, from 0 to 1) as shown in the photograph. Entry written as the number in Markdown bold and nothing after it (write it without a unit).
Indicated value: **0.75**
